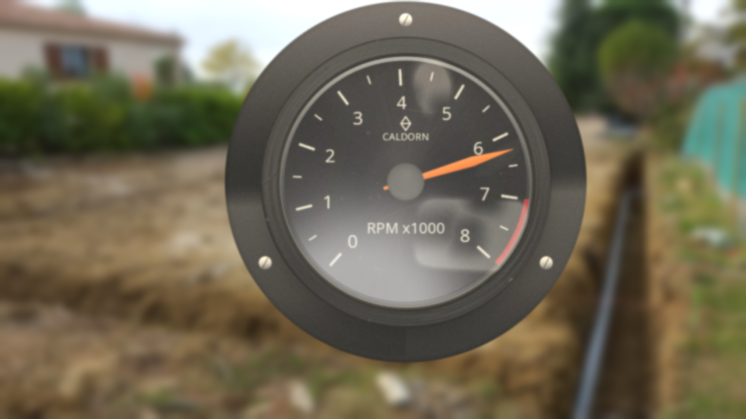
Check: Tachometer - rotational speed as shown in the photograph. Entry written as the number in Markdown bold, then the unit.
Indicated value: **6250** rpm
